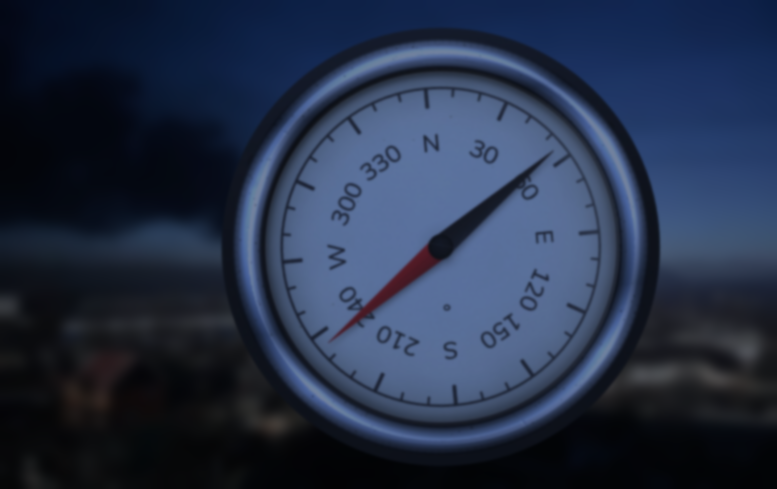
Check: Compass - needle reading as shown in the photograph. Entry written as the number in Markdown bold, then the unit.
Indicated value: **235** °
